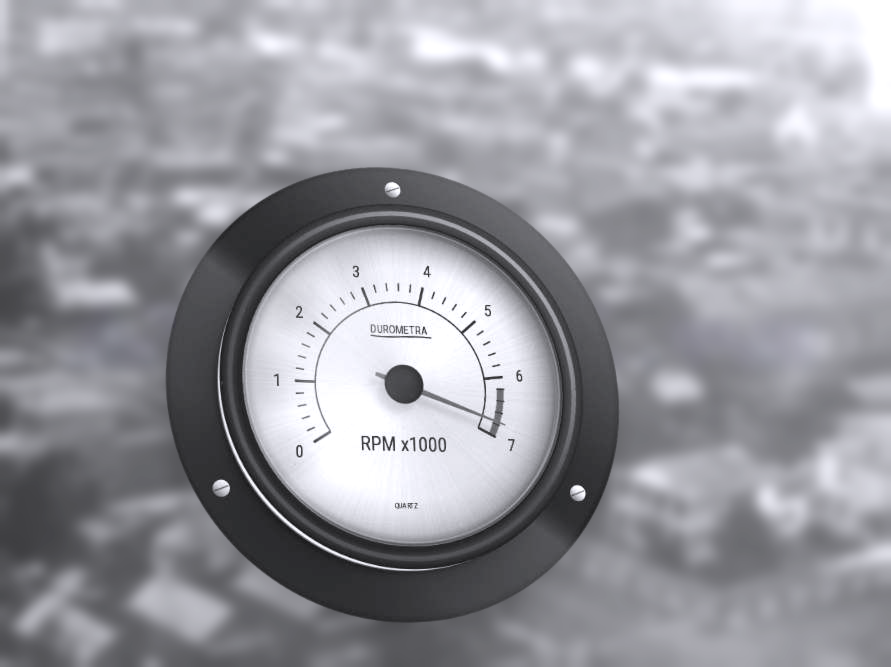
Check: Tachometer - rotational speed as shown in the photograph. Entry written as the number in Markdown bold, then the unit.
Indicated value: **6800** rpm
